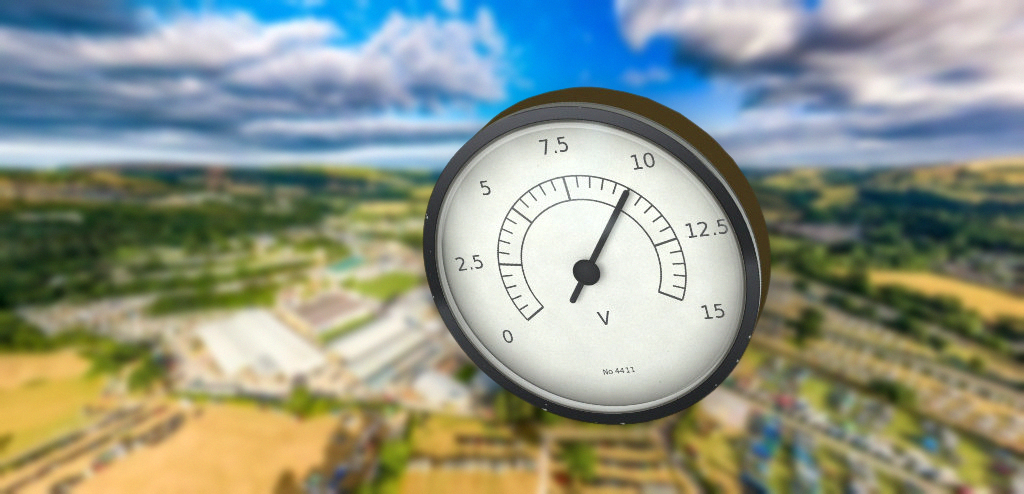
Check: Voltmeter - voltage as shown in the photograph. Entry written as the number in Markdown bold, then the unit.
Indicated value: **10** V
